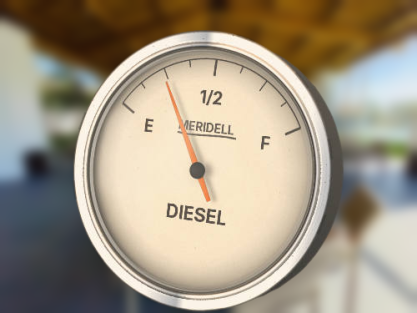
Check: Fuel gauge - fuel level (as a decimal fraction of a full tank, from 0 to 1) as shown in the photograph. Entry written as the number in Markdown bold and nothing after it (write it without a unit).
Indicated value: **0.25**
